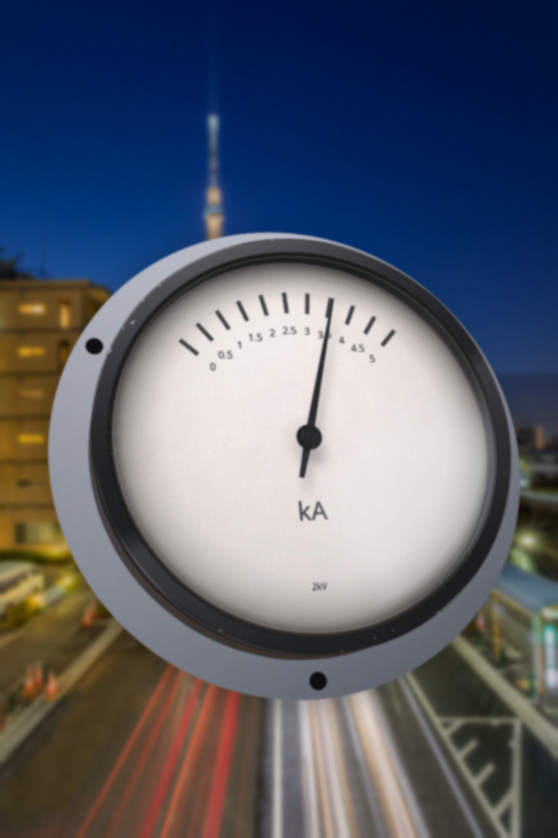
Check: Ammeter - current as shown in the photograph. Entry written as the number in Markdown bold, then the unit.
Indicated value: **3.5** kA
